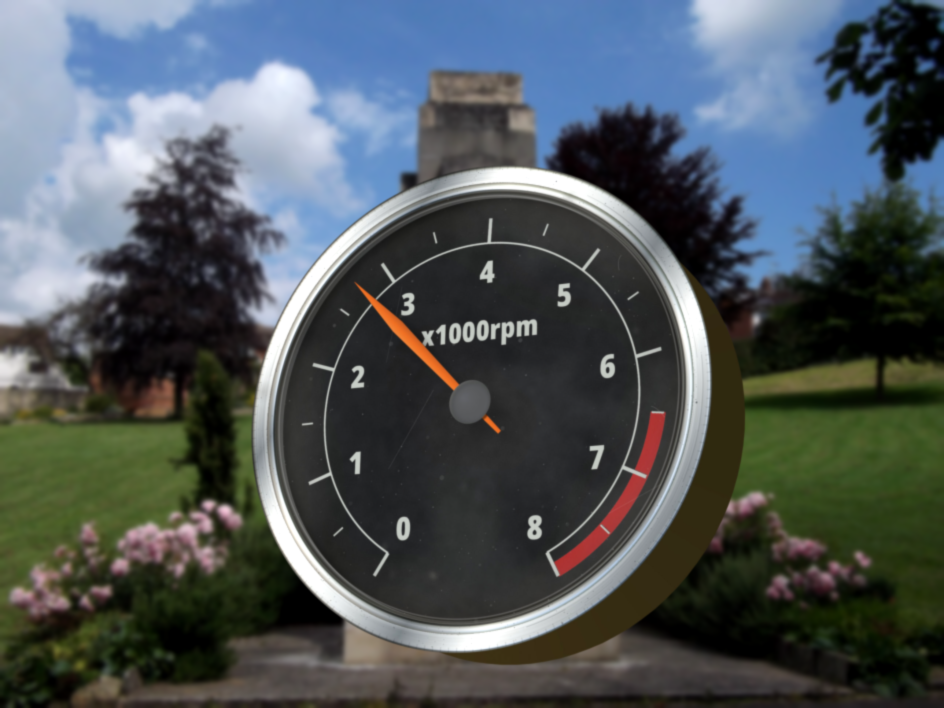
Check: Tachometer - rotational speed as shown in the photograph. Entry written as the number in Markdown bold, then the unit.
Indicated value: **2750** rpm
